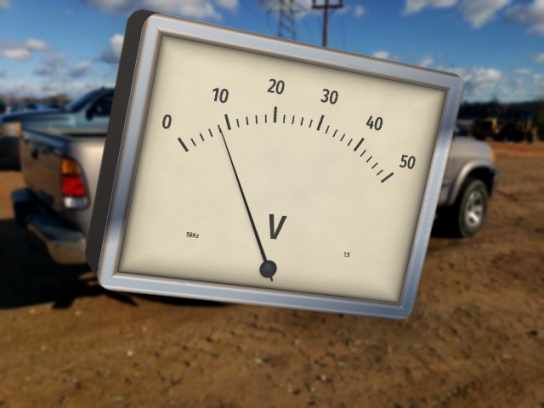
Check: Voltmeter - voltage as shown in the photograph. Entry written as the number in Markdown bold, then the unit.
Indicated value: **8** V
